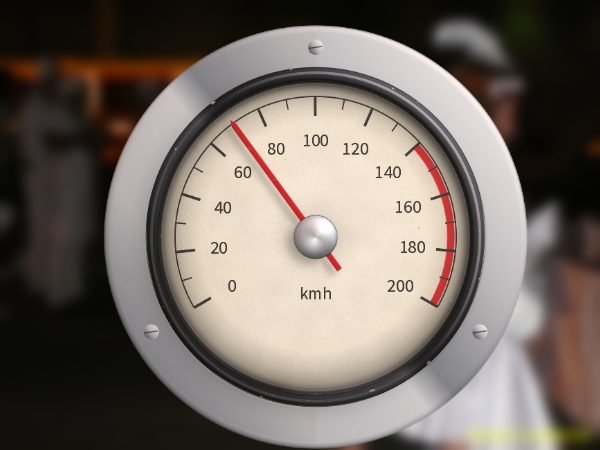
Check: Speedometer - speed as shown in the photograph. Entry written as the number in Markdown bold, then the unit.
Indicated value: **70** km/h
